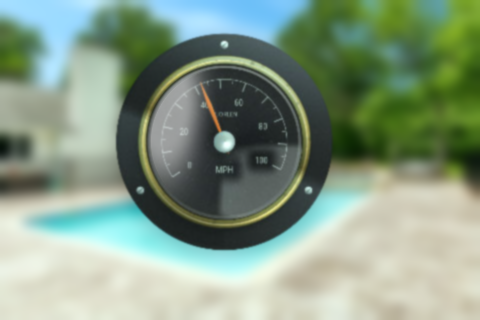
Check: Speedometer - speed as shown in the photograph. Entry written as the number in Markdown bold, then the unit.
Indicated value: **42.5** mph
